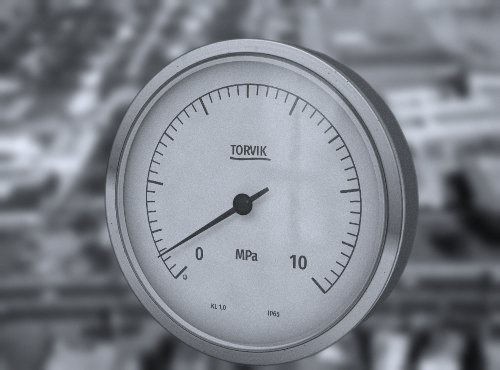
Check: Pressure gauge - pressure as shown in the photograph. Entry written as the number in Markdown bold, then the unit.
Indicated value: **0.5** MPa
